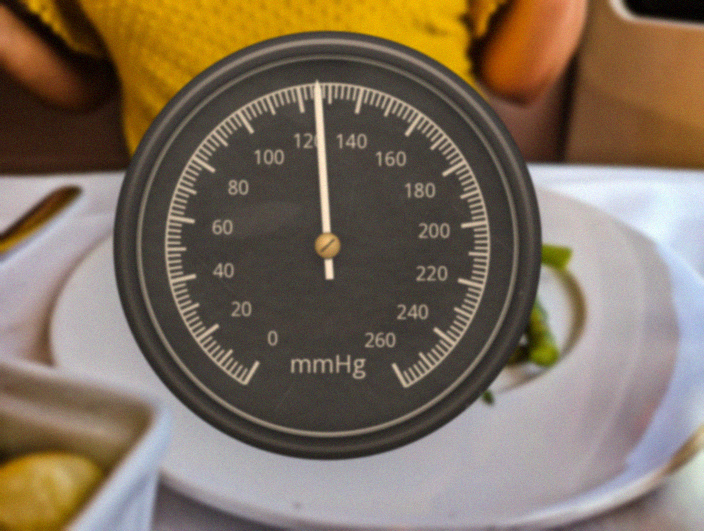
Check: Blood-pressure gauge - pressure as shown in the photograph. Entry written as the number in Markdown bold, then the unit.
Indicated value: **126** mmHg
